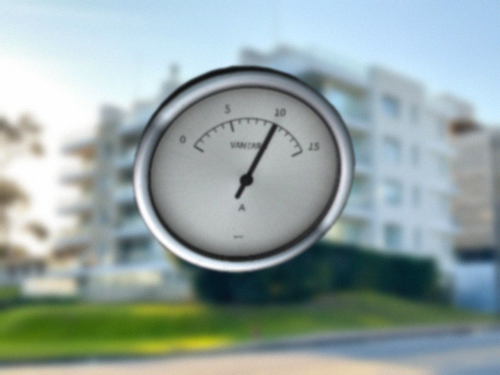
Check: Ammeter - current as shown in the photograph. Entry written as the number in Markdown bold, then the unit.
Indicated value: **10** A
